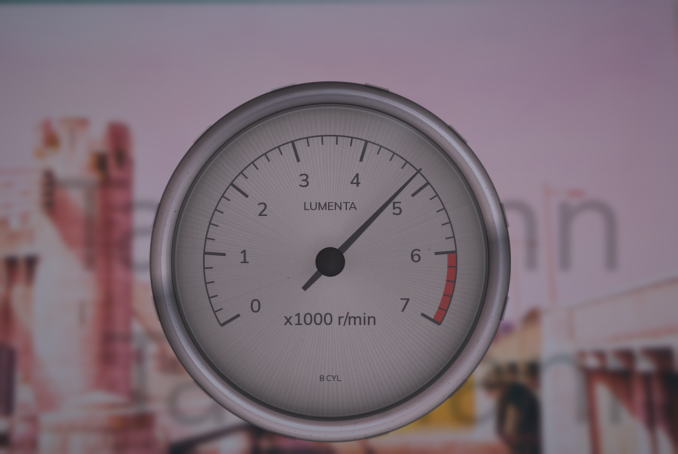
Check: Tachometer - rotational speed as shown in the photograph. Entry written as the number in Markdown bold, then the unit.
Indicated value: **4800** rpm
